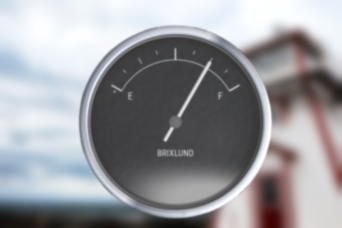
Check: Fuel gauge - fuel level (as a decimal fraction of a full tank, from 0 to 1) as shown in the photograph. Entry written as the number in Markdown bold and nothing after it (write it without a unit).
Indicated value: **0.75**
